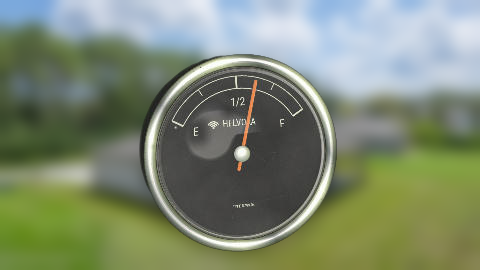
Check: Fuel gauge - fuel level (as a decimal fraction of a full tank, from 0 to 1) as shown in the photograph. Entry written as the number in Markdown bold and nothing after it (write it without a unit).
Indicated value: **0.625**
